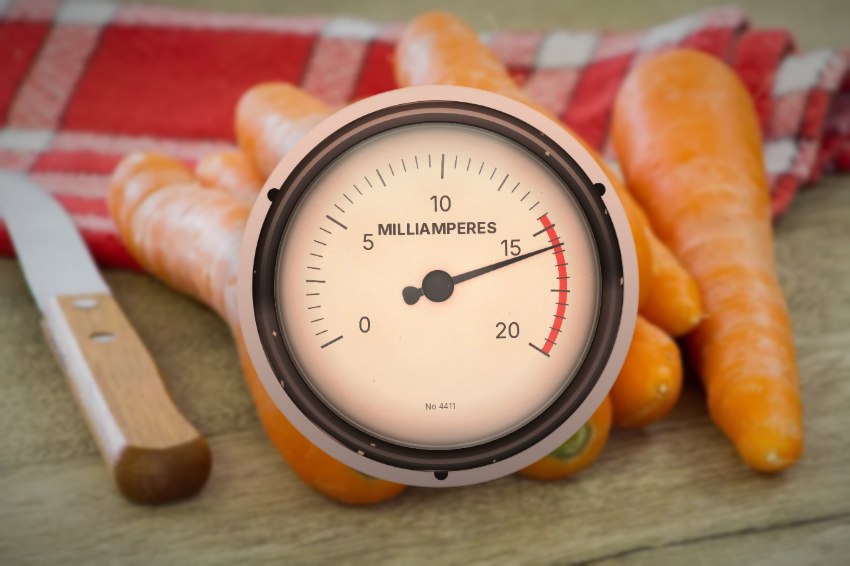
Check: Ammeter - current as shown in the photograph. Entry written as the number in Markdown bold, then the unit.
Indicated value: **15.75** mA
